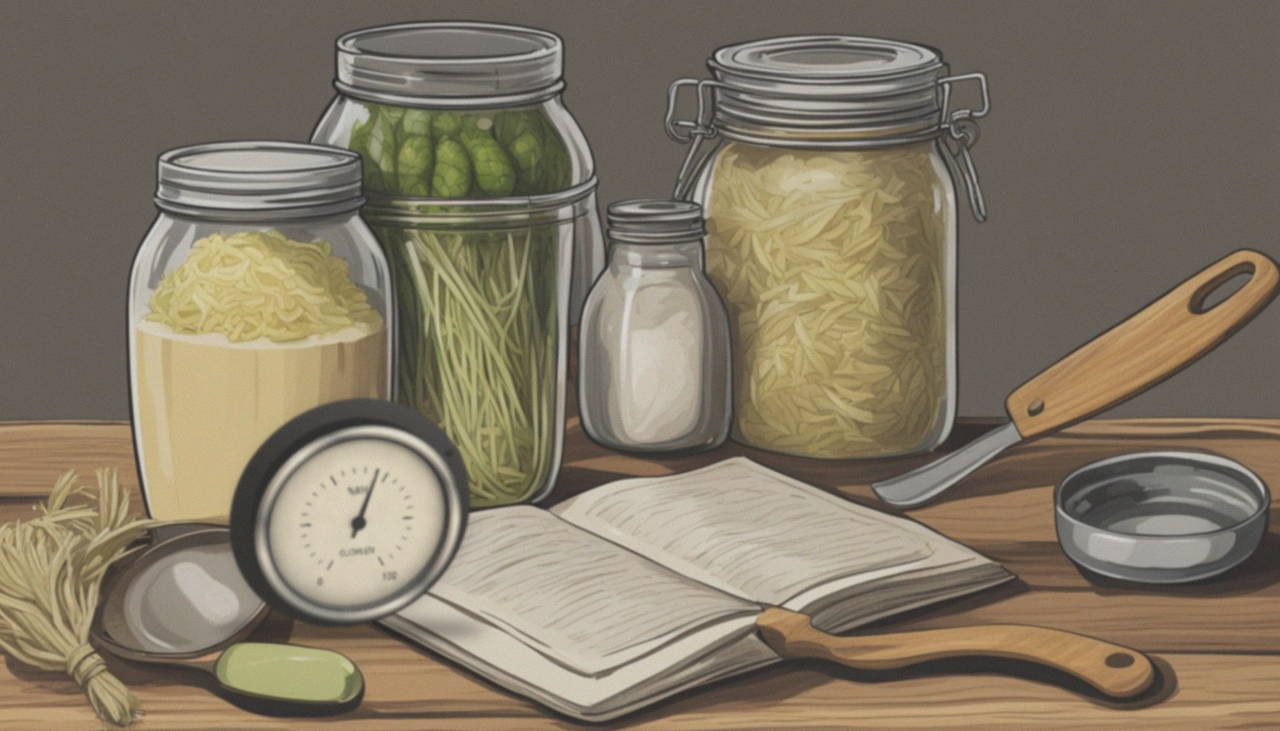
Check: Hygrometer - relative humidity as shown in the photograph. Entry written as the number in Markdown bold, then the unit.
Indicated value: **56** %
